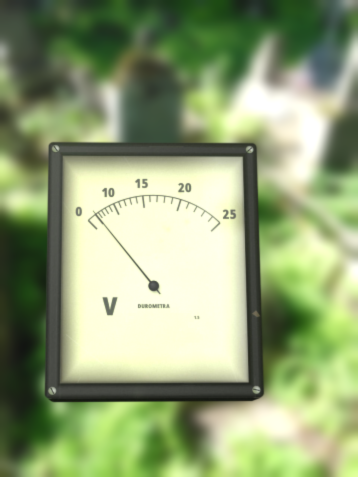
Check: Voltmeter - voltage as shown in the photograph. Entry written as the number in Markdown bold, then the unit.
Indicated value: **5** V
